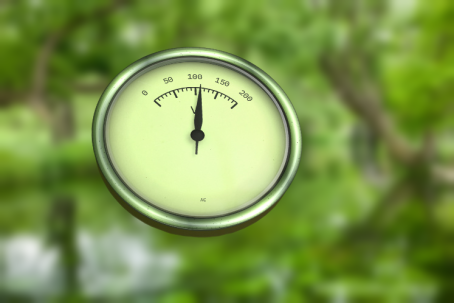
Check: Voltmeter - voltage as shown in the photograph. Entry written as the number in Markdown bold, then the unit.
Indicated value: **110** V
